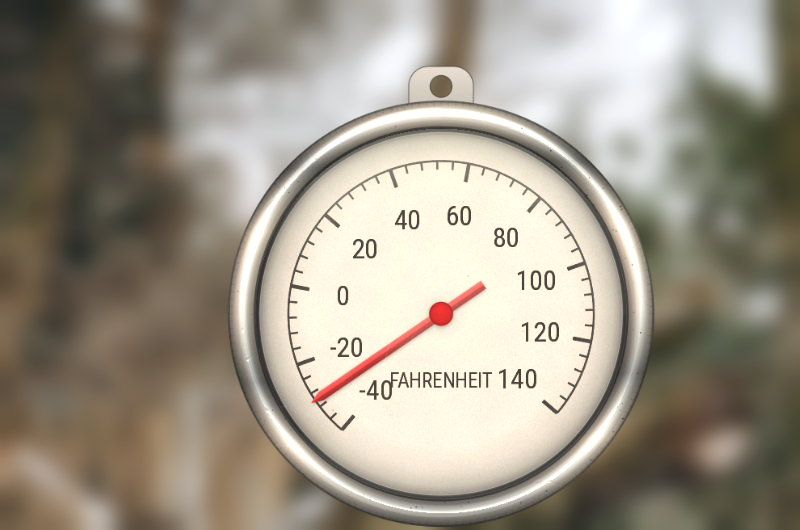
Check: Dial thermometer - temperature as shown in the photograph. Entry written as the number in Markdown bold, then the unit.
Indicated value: **-30** °F
